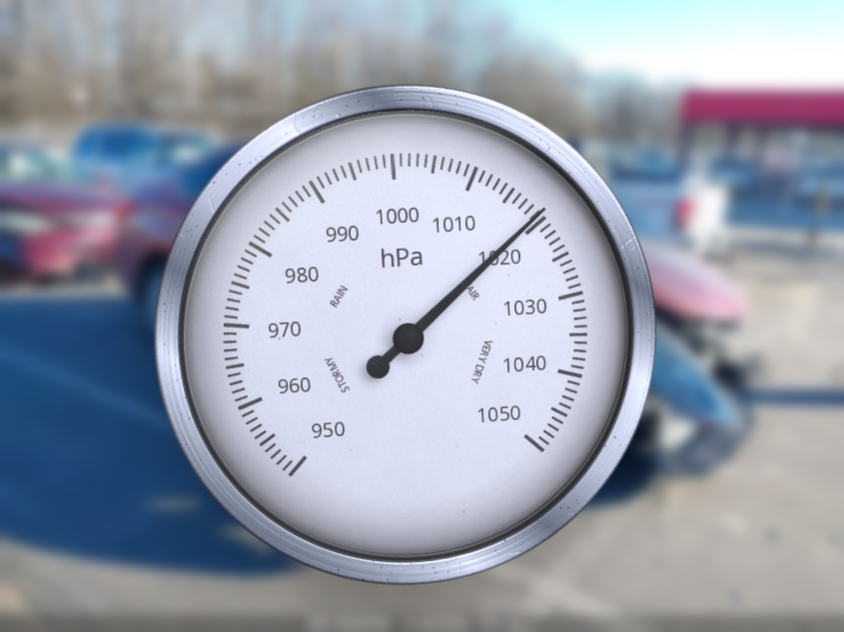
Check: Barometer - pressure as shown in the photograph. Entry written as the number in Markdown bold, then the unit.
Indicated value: **1019** hPa
